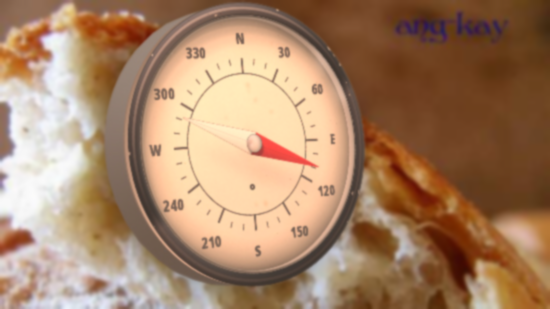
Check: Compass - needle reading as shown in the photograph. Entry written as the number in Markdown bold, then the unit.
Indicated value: **110** °
